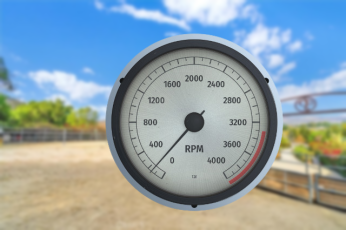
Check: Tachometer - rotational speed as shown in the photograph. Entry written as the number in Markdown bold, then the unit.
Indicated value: **150** rpm
